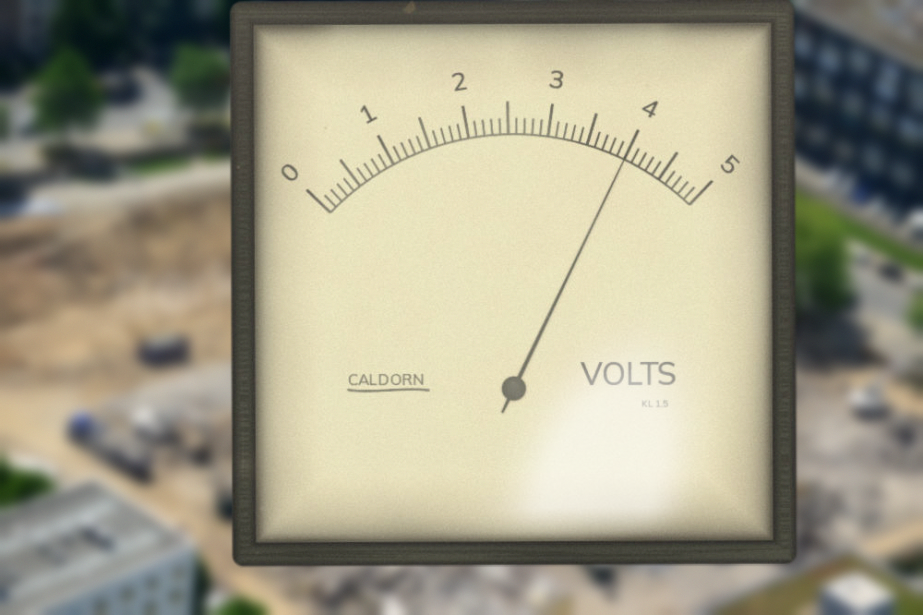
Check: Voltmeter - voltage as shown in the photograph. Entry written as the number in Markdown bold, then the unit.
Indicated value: **4** V
